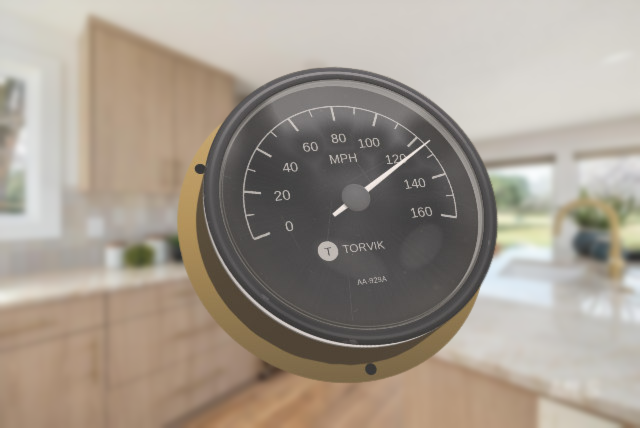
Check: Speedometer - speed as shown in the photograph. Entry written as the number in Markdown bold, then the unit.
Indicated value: **125** mph
